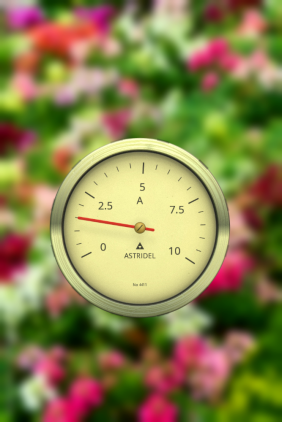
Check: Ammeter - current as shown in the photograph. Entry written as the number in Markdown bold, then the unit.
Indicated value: **1.5** A
